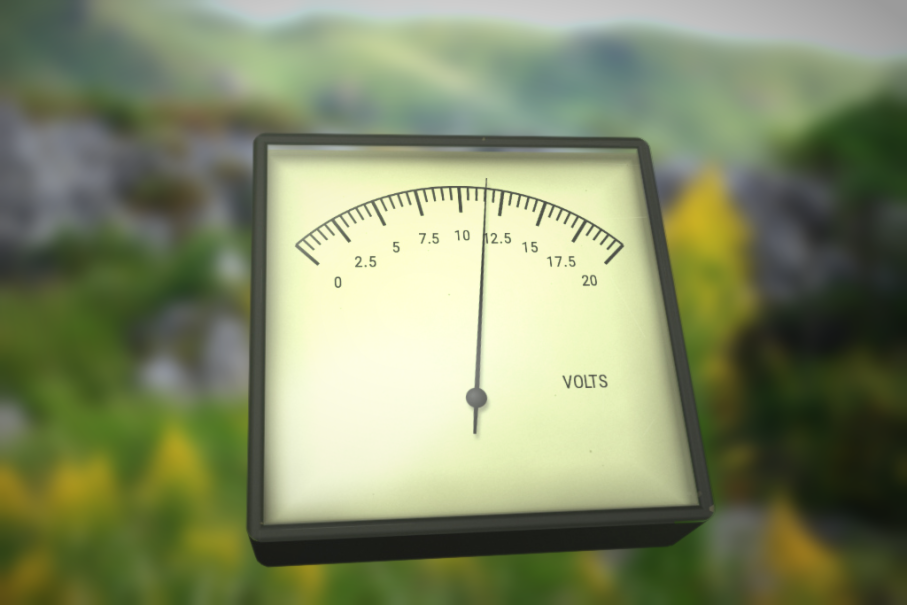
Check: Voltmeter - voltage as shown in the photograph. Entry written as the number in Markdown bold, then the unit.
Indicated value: **11.5** V
